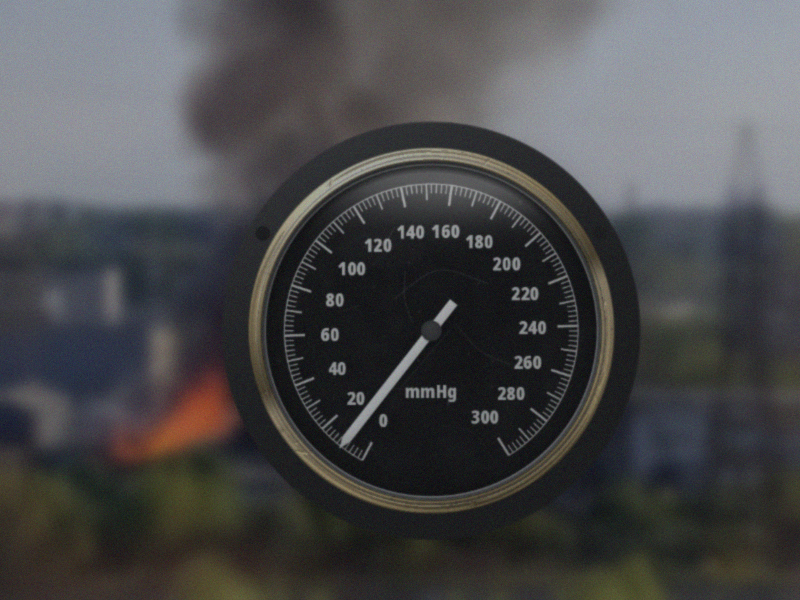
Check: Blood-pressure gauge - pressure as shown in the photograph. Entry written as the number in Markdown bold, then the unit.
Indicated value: **10** mmHg
